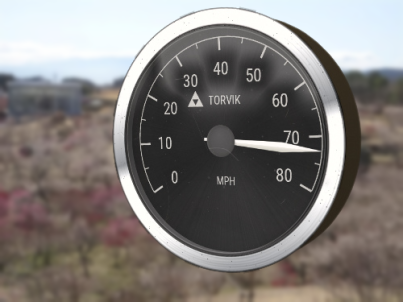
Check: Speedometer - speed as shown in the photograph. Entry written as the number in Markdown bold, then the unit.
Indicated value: **72.5** mph
